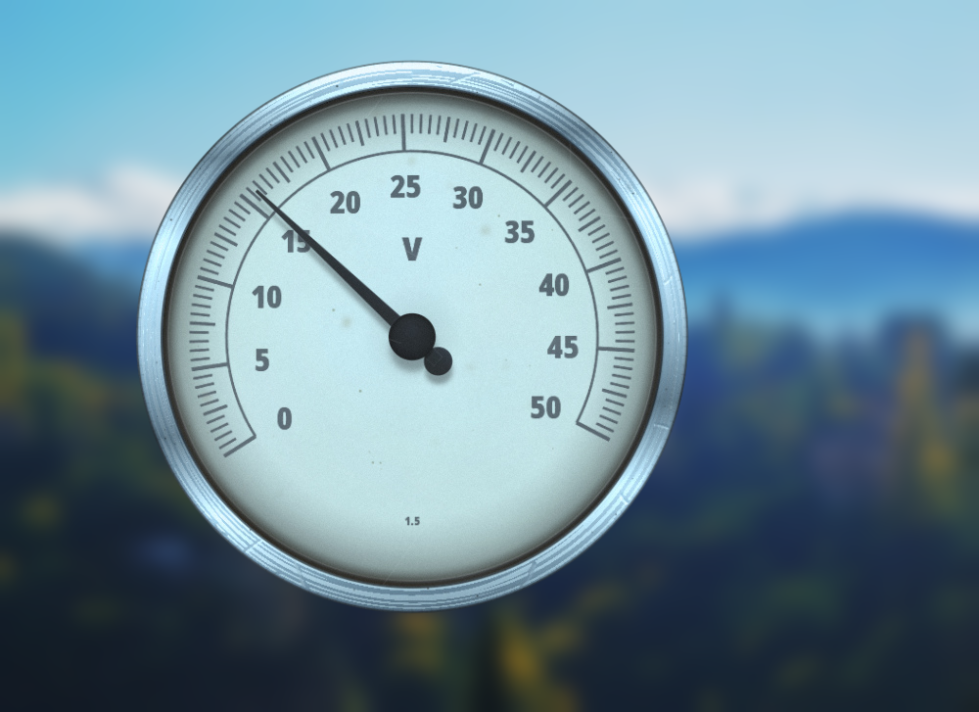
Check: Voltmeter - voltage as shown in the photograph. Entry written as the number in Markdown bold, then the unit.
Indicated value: **15.75** V
